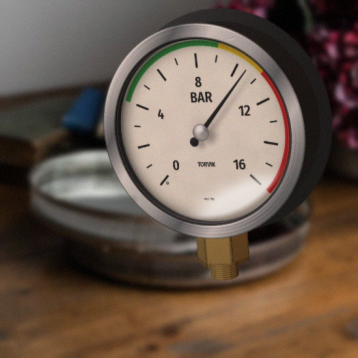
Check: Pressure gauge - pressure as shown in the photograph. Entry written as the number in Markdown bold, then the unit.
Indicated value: **10.5** bar
